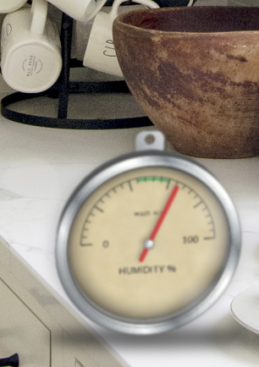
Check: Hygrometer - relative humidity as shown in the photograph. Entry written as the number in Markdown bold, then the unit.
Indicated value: **64** %
